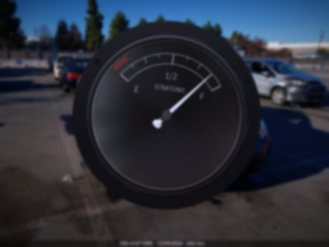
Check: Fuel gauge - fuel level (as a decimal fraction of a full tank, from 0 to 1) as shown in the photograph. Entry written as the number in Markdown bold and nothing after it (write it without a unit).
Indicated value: **0.875**
